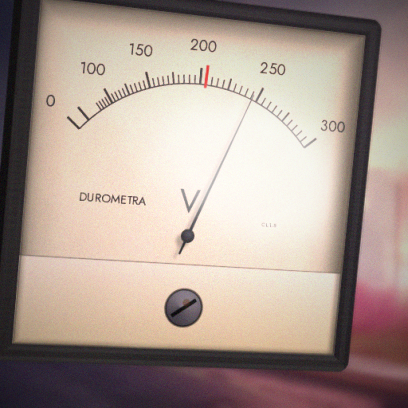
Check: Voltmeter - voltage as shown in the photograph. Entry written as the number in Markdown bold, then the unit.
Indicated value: **245** V
